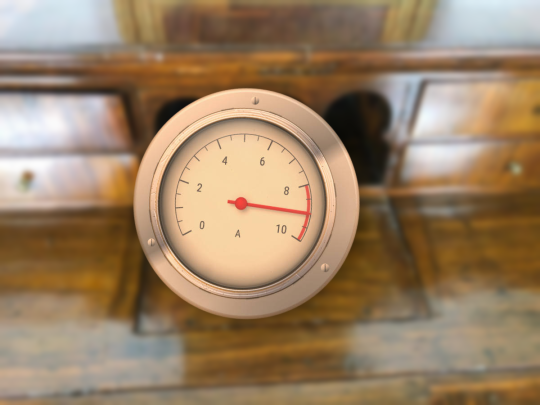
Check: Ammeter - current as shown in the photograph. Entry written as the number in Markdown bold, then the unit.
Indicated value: **9** A
